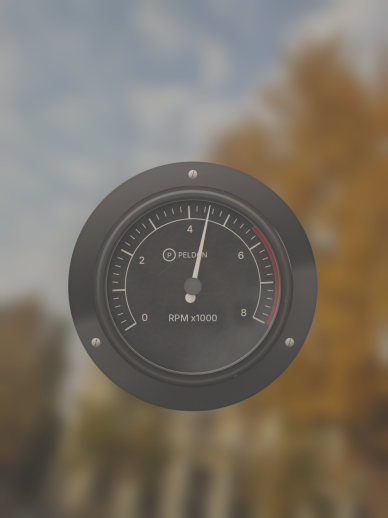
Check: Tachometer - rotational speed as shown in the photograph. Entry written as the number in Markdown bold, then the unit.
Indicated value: **4500** rpm
